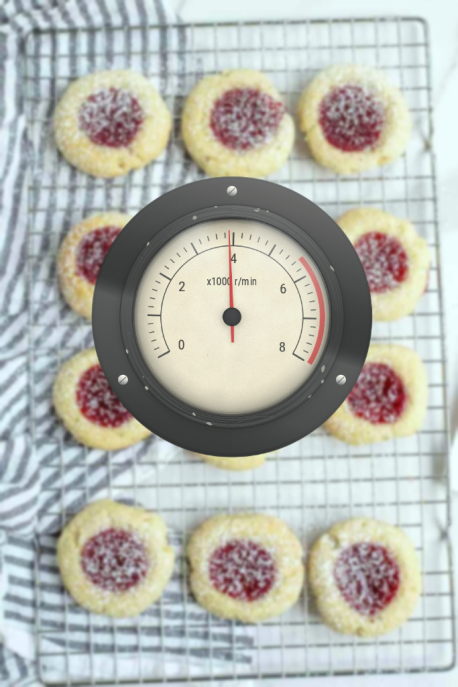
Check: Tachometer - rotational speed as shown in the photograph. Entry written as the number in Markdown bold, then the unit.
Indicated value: **3900** rpm
